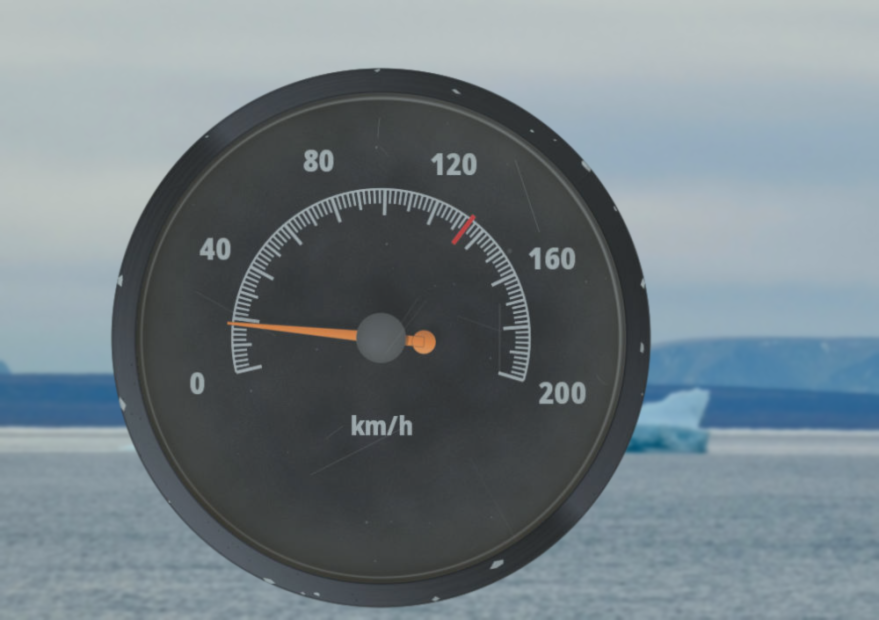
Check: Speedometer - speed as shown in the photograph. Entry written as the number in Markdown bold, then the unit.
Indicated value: **18** km/h
